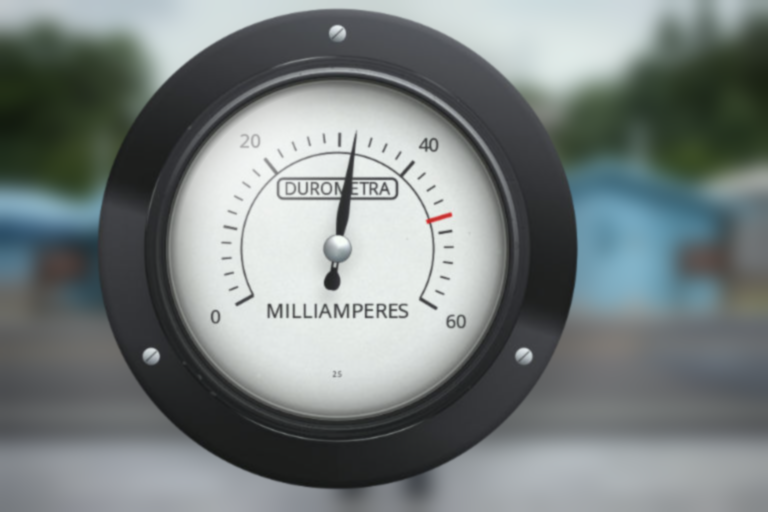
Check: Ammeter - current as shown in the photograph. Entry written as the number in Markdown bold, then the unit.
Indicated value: **32** mA
